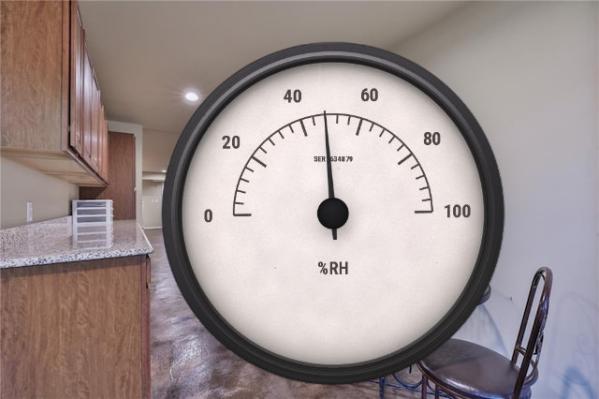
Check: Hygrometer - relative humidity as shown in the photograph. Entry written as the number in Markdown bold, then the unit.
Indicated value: **48** %
